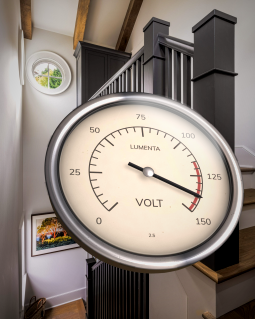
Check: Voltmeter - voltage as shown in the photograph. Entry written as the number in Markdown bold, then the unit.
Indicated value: **140** V
